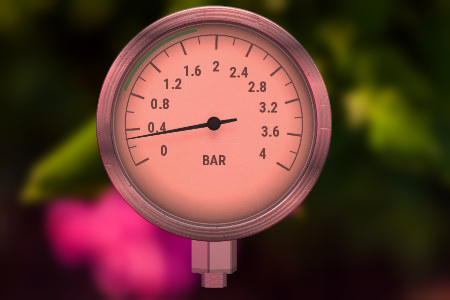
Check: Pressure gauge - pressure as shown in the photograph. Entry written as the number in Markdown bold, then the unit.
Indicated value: **0.3** bar
